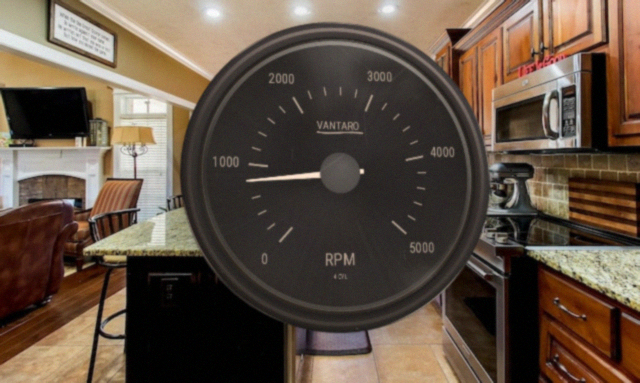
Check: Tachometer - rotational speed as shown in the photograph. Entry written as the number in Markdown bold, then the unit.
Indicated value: **800** rpm
